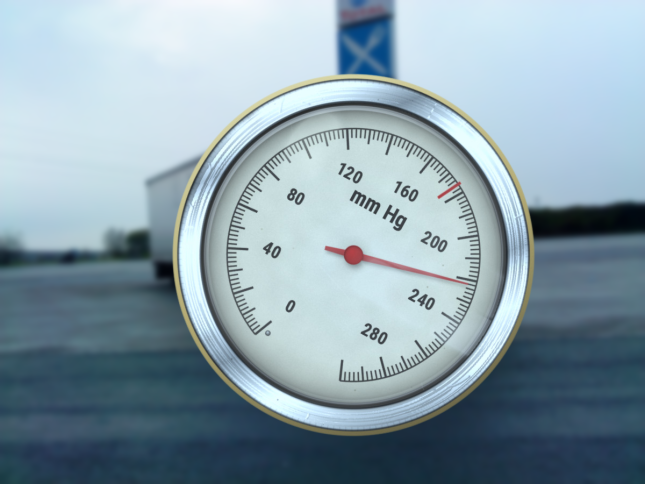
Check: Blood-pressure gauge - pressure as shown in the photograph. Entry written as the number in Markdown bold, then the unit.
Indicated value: **222** mmHg
